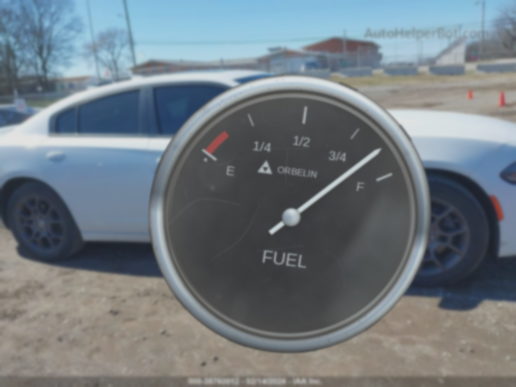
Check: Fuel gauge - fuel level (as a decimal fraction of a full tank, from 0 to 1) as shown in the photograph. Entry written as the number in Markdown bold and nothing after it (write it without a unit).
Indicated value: **0.875**
